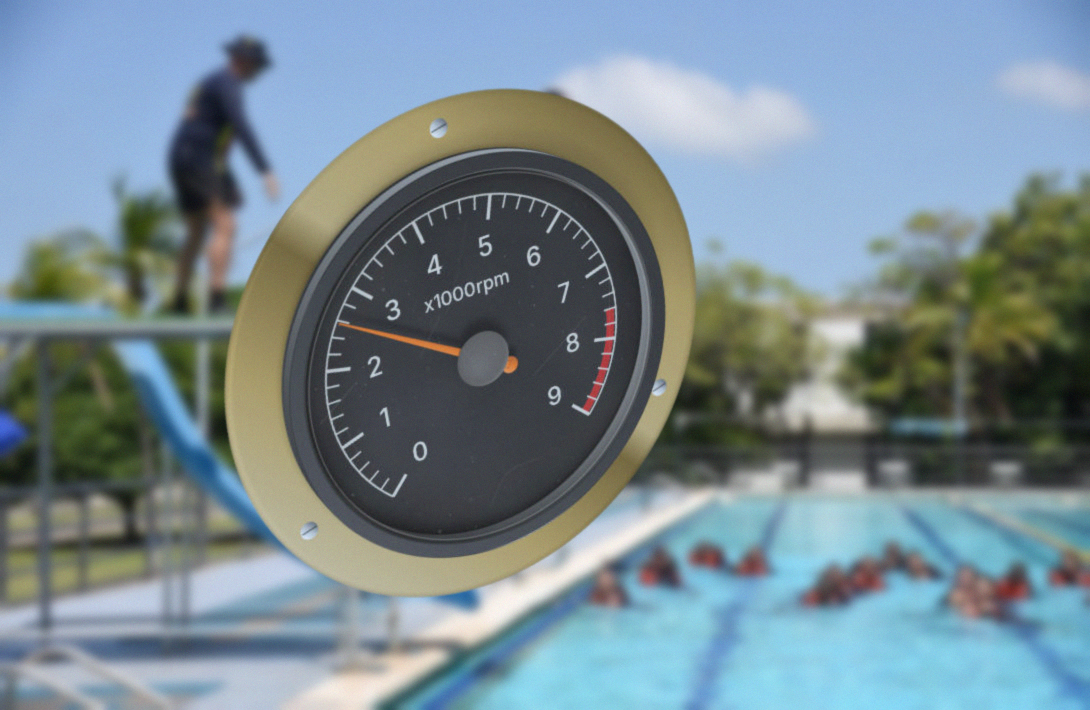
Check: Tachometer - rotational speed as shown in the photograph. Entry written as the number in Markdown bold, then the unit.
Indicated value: **2600** rpm
